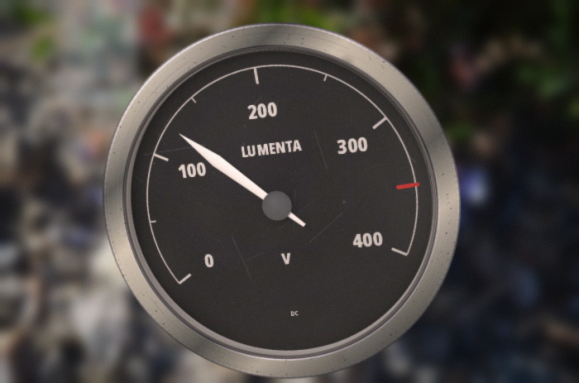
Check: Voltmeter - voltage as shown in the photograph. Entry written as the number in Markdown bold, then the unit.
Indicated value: **125** V
